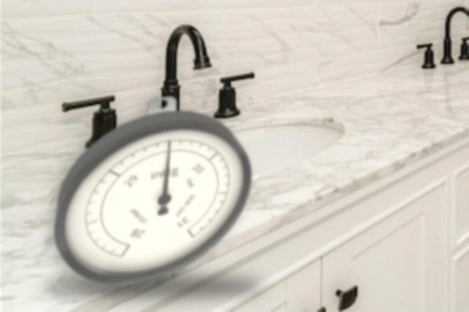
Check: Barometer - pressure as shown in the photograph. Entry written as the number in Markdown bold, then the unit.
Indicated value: **29.5** inHg
